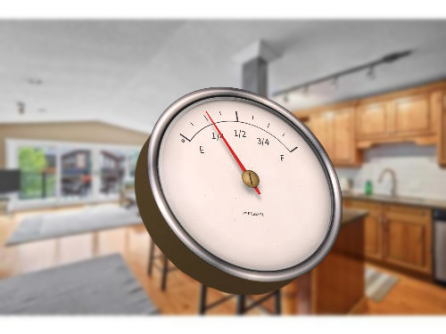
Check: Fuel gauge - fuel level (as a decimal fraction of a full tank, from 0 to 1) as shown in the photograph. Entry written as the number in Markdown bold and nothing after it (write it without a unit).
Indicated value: **0.25**
